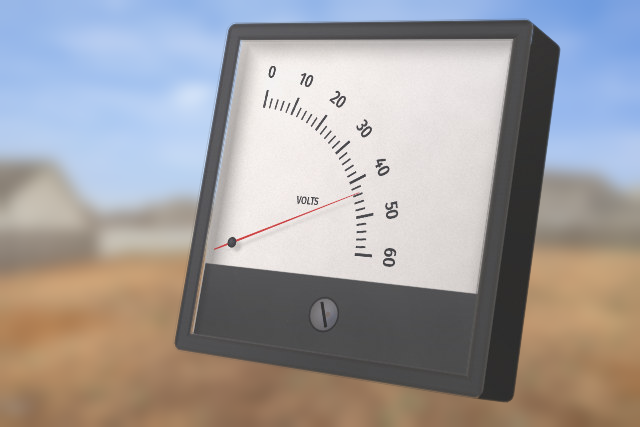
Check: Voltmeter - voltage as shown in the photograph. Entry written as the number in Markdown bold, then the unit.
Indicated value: **44** V
